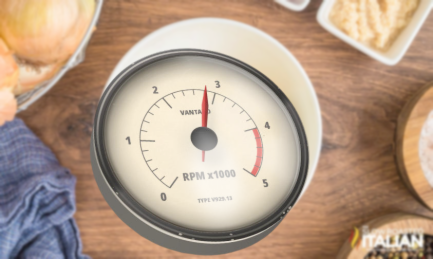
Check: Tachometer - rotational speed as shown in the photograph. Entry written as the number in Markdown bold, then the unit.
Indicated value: **2800** rpm
